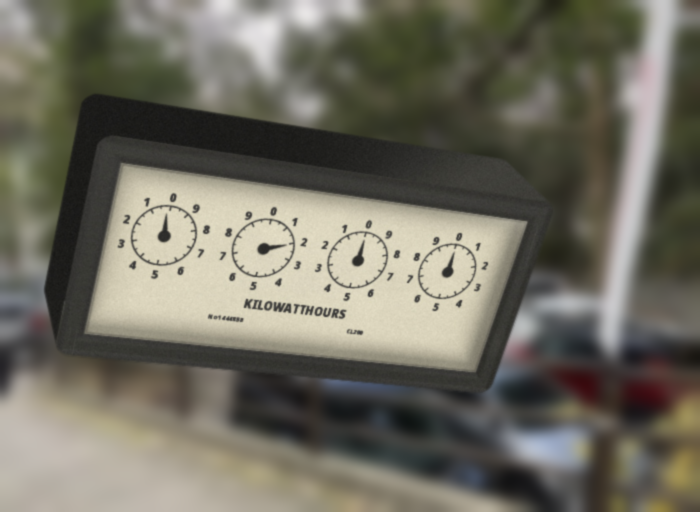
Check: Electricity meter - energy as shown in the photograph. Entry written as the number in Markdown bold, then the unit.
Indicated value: **200** kWh
